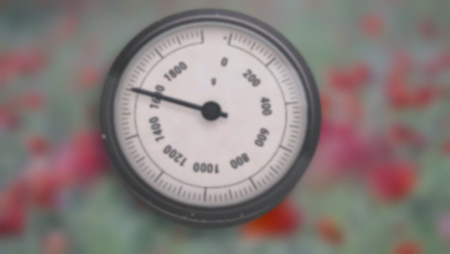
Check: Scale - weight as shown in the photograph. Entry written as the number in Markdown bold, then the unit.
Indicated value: **1600** g
